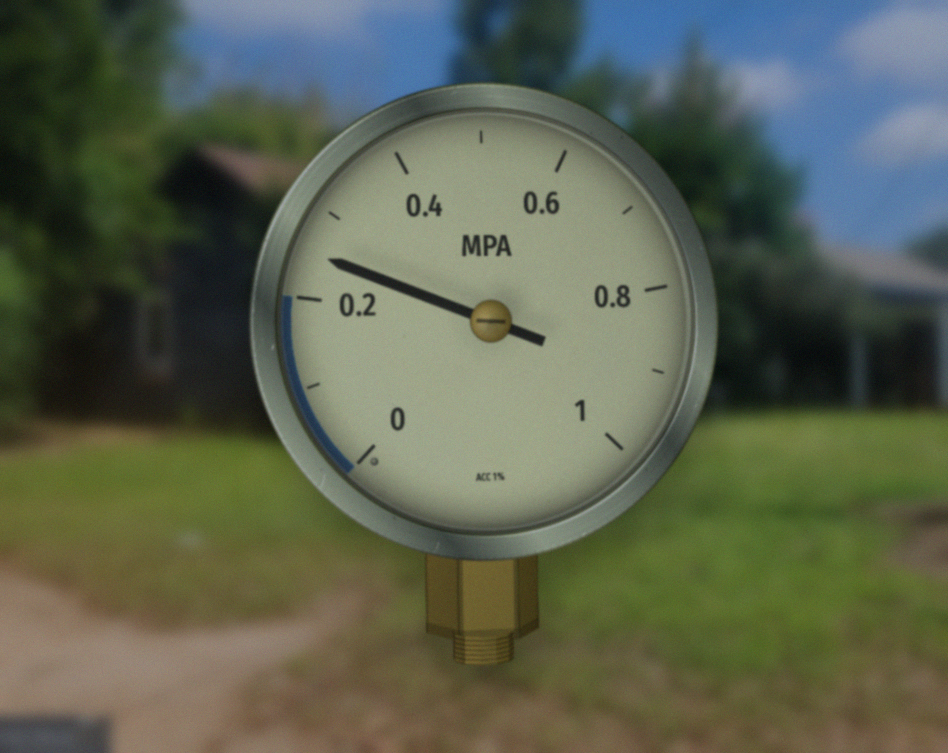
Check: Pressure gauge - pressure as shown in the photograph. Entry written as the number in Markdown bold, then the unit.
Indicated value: **0.25** MPa
